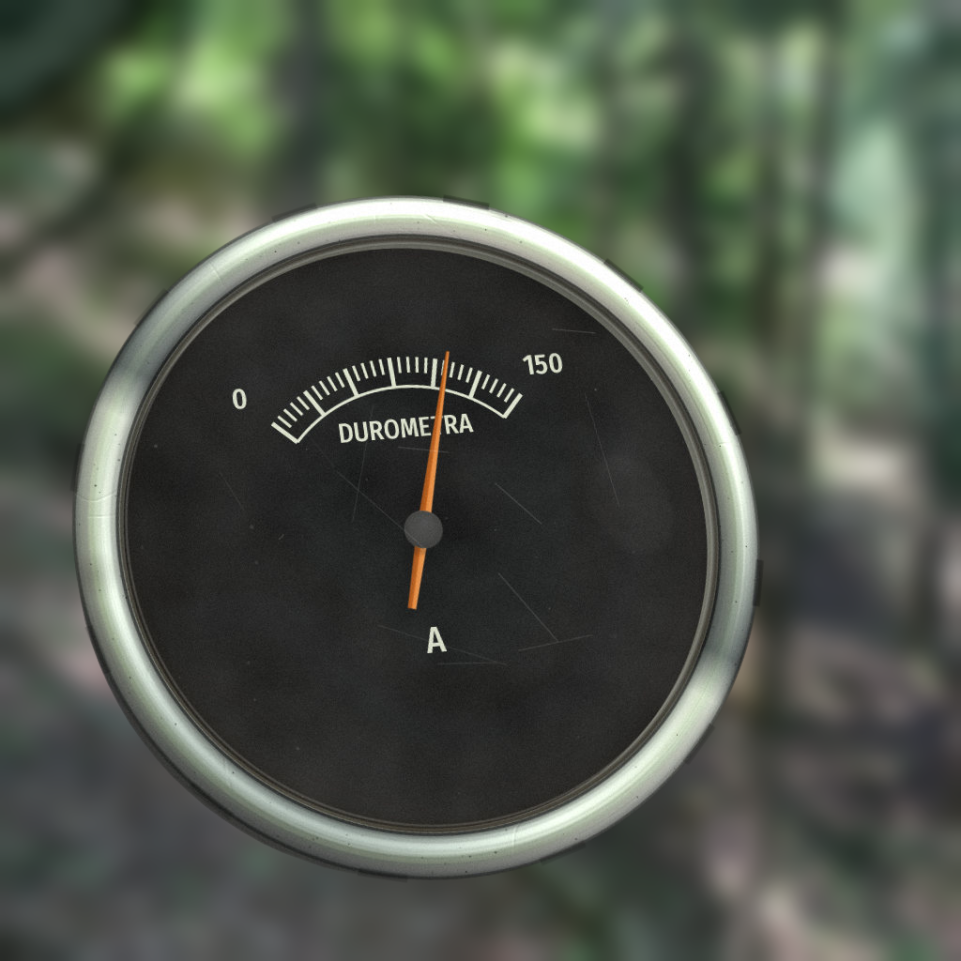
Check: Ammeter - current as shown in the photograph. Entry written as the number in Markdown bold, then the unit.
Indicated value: **105** A
